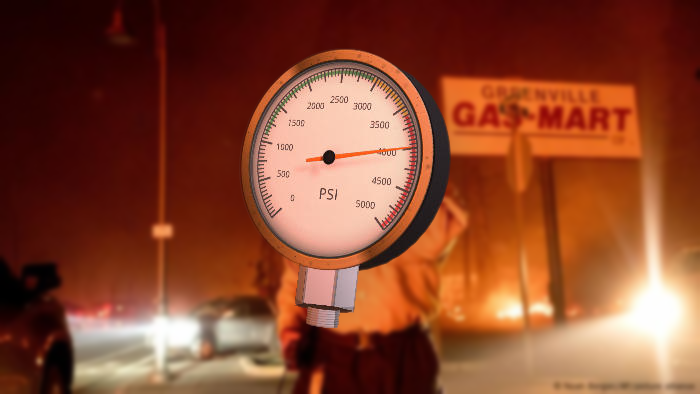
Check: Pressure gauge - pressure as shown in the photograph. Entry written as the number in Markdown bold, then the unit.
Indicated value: **4000** psi
